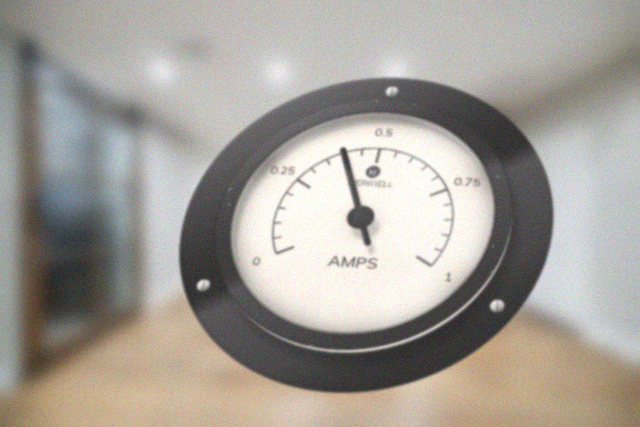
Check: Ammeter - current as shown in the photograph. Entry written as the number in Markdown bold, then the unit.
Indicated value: **0.4** A
